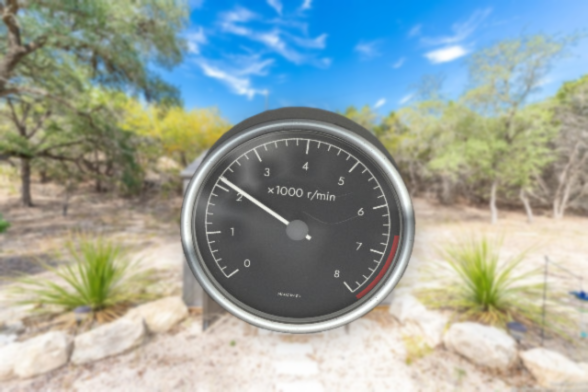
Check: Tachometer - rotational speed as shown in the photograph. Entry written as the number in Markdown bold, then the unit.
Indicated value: **2200** rpm
